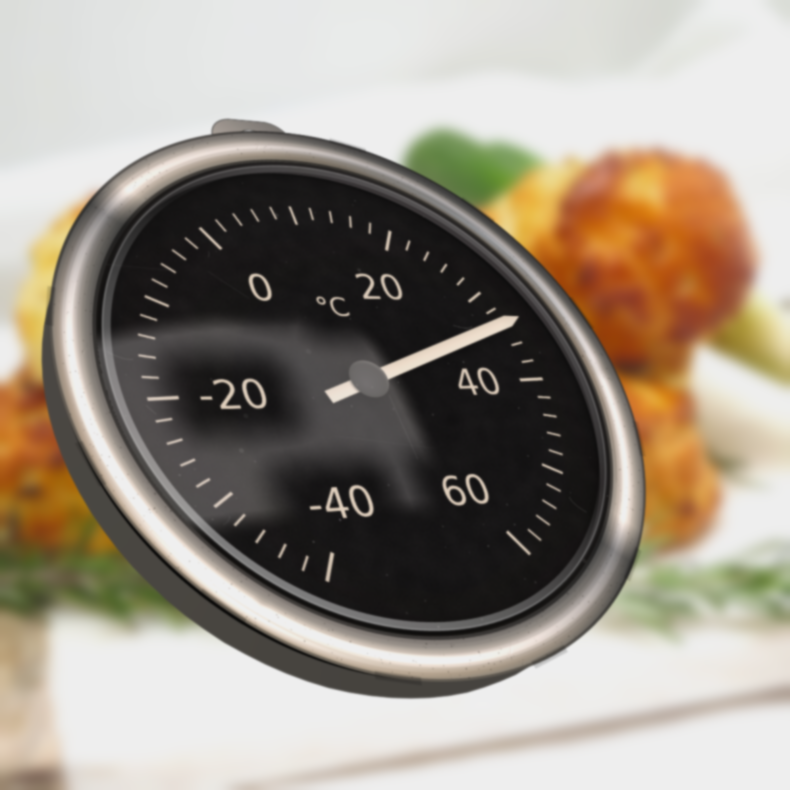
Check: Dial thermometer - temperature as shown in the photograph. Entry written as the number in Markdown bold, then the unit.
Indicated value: **34** °C
